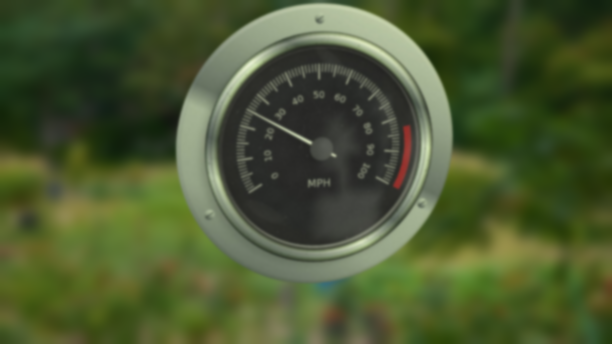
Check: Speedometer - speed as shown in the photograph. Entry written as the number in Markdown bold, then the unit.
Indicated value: **25** mph
